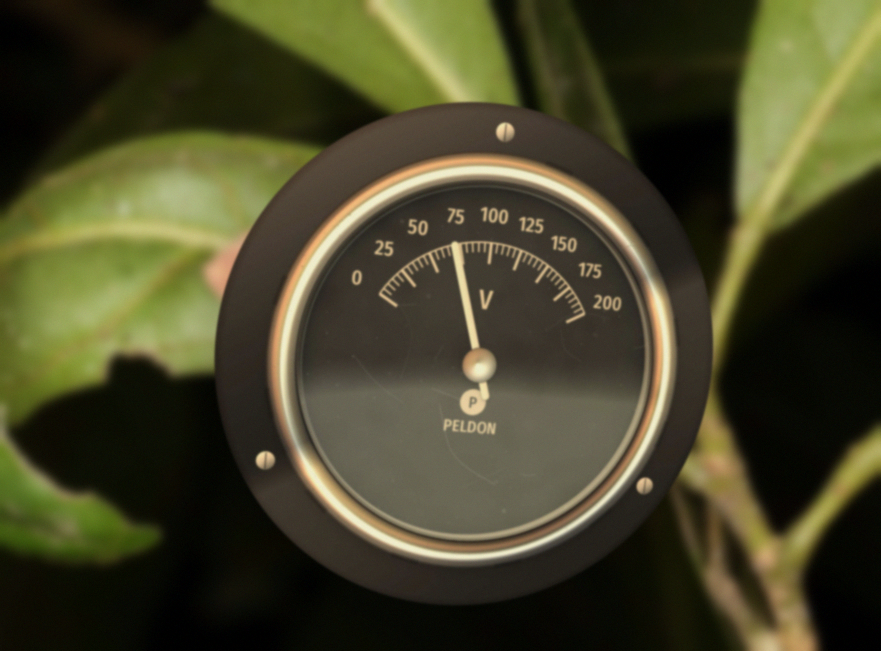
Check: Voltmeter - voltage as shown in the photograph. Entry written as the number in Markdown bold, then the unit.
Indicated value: **70** V
